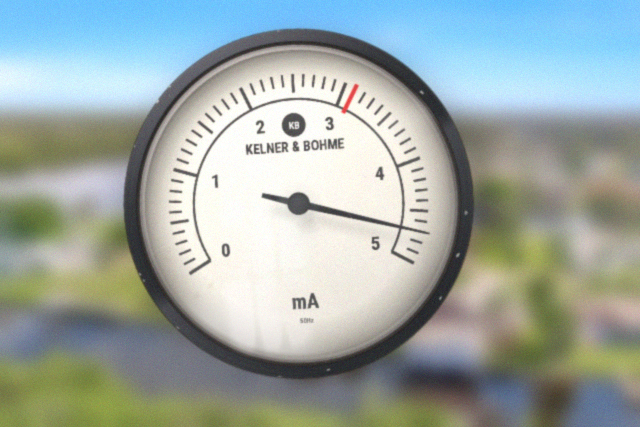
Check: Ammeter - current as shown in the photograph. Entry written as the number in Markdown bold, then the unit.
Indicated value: **4.7** mA
